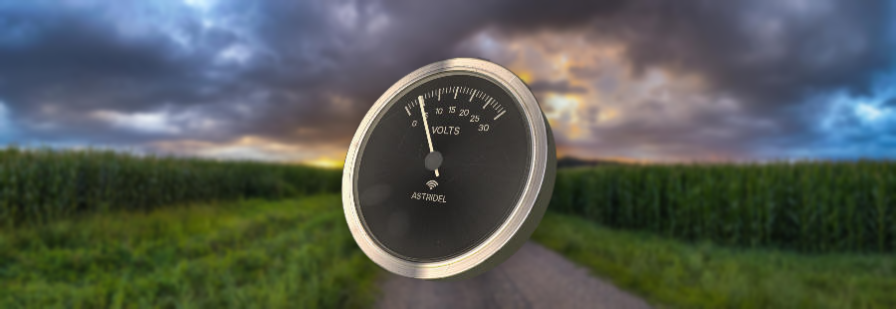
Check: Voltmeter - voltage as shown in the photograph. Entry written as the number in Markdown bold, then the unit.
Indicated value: **5** V
